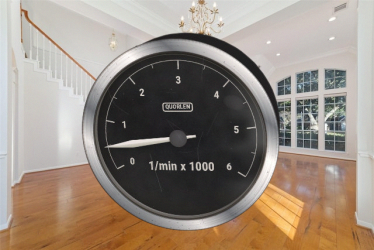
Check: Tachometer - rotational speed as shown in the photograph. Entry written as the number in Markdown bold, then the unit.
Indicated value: **500** rpm
